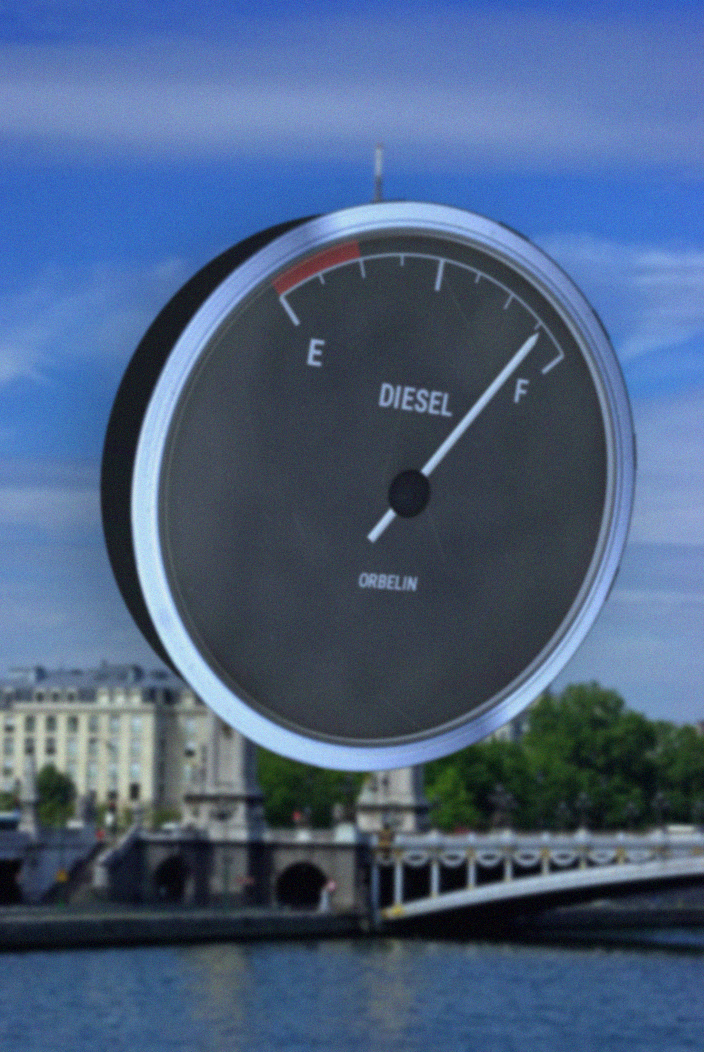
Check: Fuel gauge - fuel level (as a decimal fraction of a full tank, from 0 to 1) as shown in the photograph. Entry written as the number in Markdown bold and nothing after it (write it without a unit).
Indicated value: **0.875**
